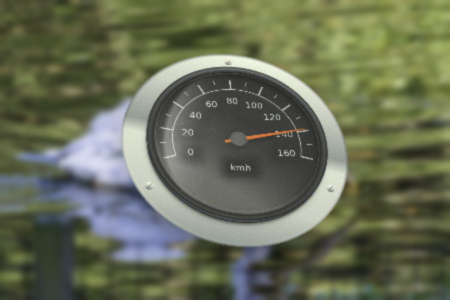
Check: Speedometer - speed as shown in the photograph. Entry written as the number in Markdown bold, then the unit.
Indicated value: **140** km/h
